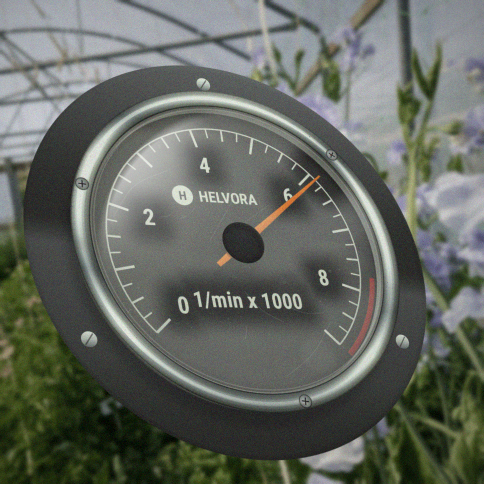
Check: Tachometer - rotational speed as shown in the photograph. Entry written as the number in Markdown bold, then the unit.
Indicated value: **6125** rpm
